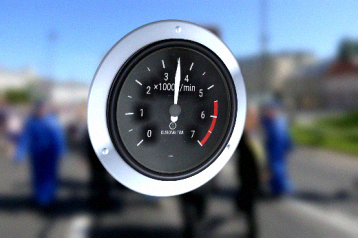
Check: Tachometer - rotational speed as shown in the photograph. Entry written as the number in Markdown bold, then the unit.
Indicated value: **3500** rpm
